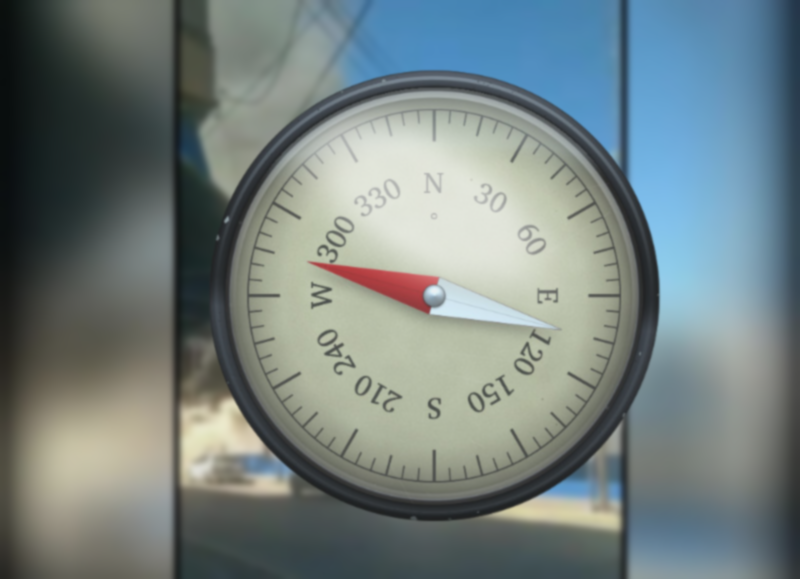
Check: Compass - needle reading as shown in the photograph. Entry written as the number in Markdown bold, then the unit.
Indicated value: **285** °
